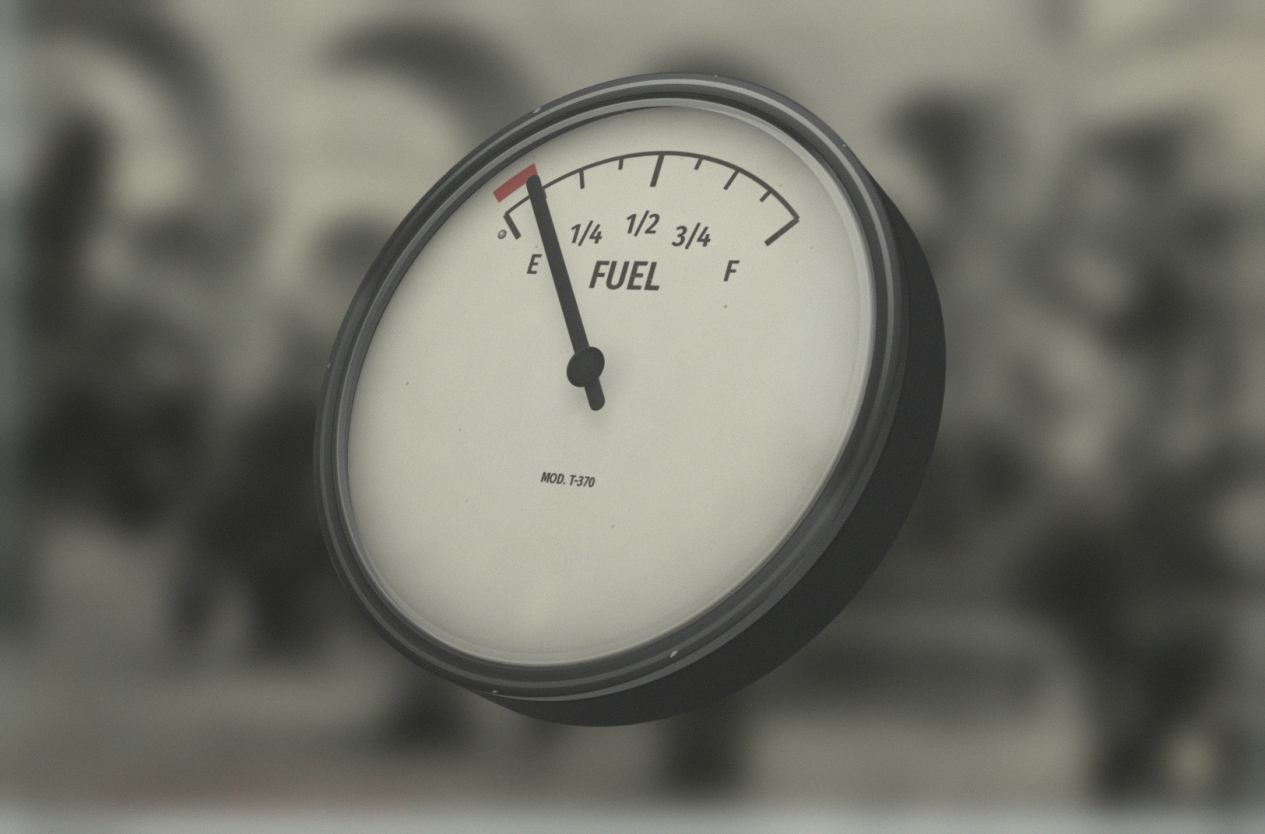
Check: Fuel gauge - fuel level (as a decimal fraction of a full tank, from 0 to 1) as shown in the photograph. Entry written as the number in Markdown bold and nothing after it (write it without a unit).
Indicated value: **0.125**
